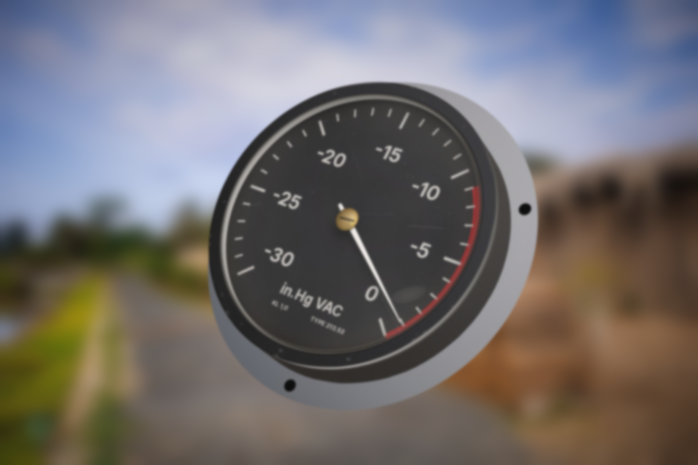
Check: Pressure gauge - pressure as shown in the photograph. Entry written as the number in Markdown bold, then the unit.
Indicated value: **-1** inHg
